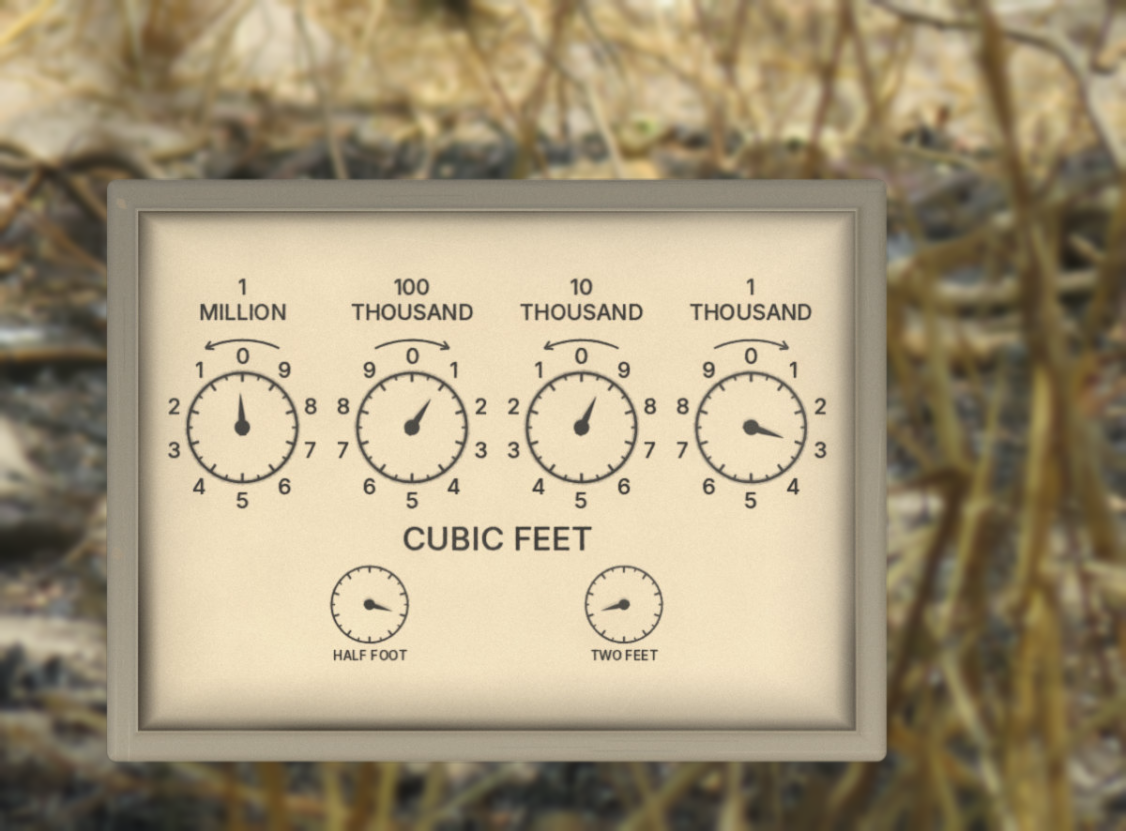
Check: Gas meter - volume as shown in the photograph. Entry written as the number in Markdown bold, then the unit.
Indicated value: **9300** ft³
